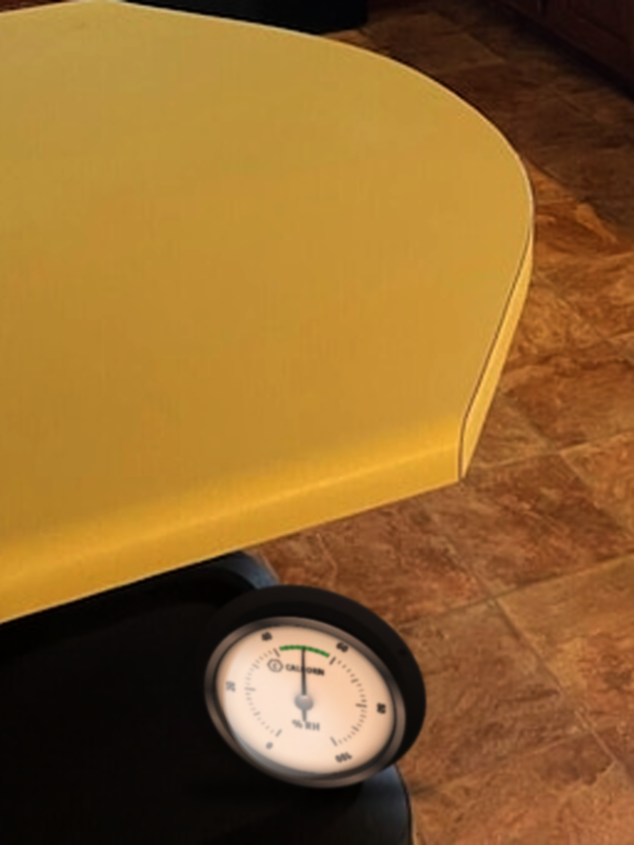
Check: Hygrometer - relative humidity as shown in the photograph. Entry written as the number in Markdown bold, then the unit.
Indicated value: **50** %
